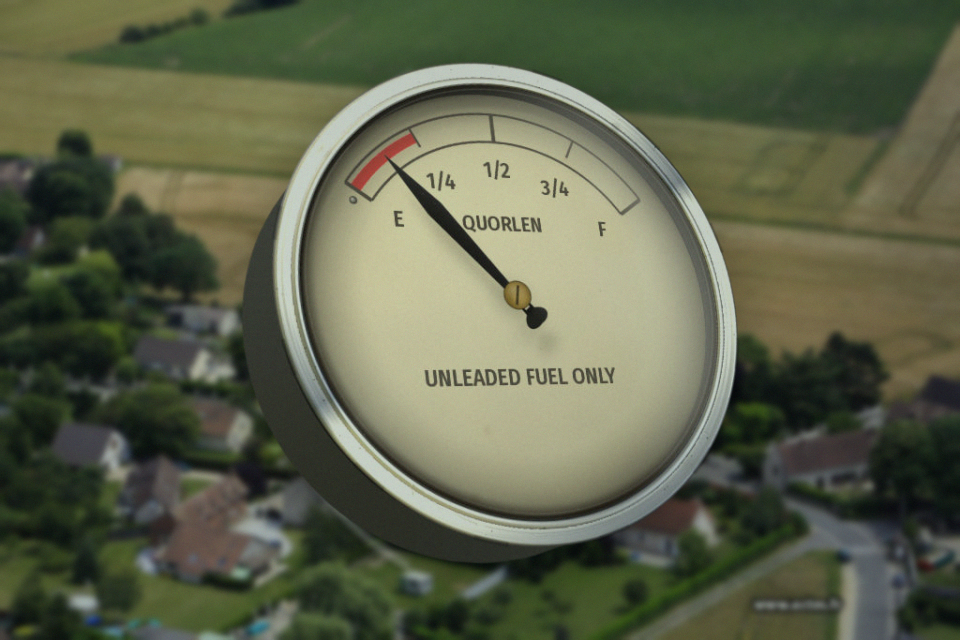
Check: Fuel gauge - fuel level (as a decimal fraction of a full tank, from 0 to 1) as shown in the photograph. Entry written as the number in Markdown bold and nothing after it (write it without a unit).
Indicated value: **0.125**
